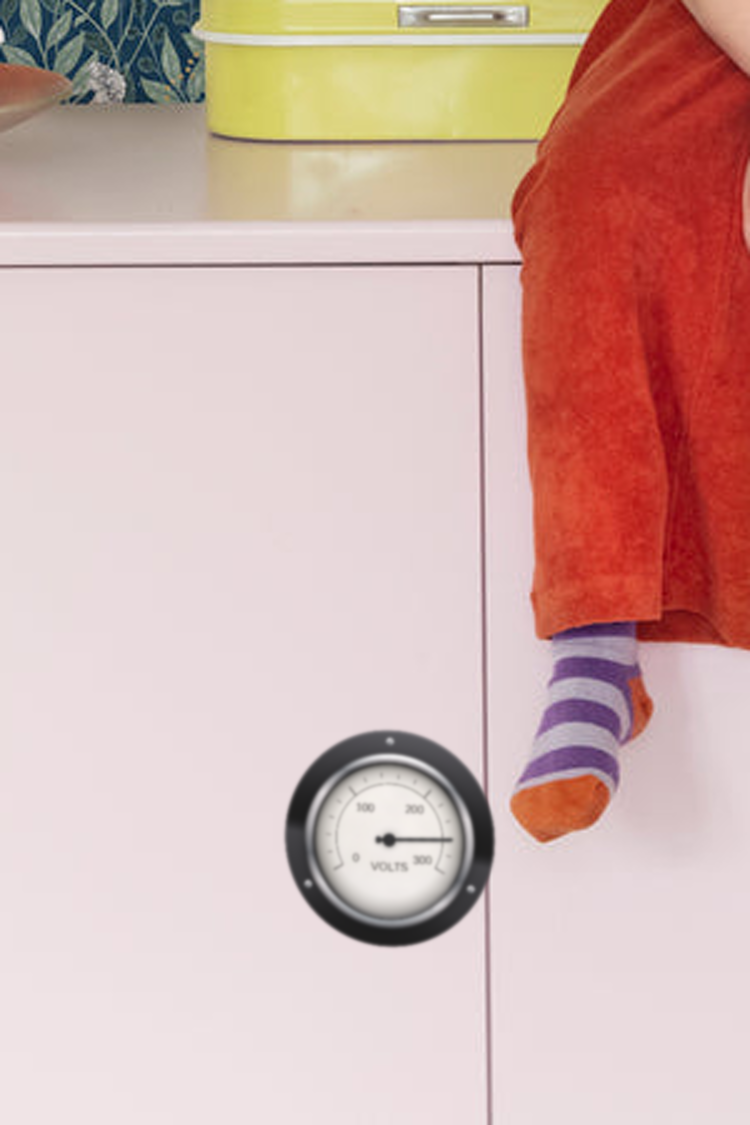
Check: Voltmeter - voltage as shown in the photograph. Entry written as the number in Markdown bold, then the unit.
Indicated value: **260** V
